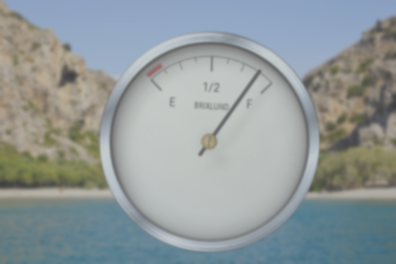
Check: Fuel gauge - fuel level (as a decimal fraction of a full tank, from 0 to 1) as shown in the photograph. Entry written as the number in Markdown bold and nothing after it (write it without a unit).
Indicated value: **0.875**
